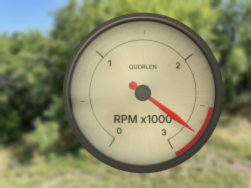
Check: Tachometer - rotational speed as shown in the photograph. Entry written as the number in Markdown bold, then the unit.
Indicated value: **2750** rpm
